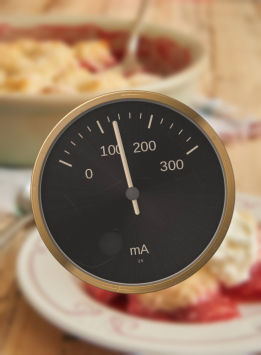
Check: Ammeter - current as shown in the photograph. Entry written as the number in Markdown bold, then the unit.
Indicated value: **130** mA
